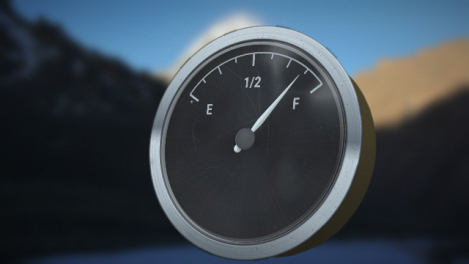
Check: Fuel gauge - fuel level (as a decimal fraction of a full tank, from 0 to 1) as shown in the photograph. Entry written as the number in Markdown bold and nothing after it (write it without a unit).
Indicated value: **0.875**
